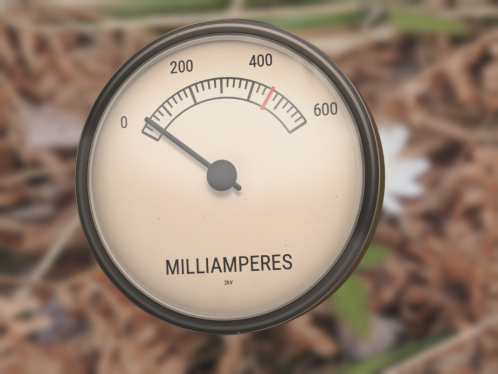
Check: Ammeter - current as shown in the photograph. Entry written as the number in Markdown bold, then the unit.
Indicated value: **40** mA
